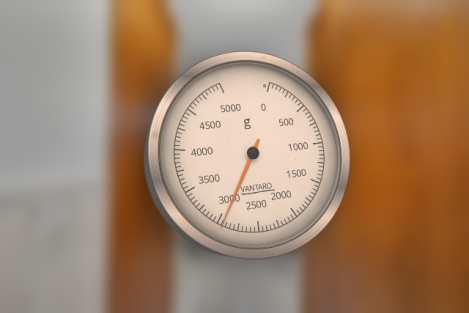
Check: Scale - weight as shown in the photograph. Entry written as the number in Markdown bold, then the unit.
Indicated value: **2950** g
